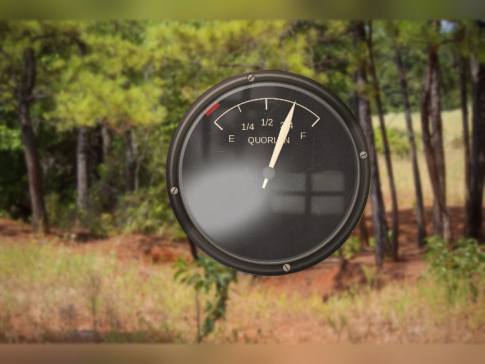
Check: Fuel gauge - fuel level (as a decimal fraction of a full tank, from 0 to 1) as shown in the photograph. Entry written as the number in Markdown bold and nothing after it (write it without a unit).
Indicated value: **0.75**
